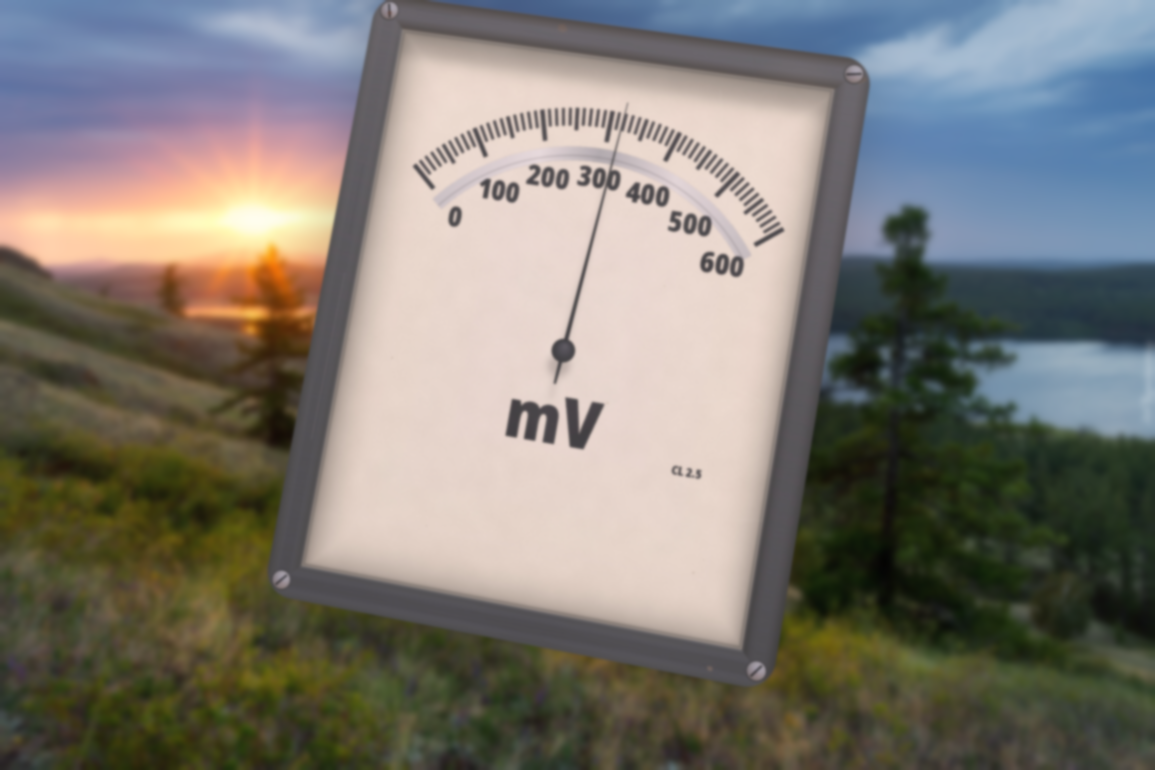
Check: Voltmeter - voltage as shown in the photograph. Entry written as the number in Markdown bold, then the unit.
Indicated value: **320** mV
